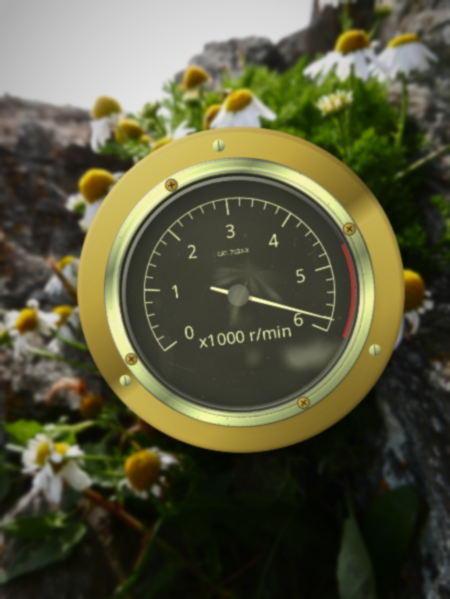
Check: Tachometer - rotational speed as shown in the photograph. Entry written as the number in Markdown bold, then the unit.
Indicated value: **5800** rpm
